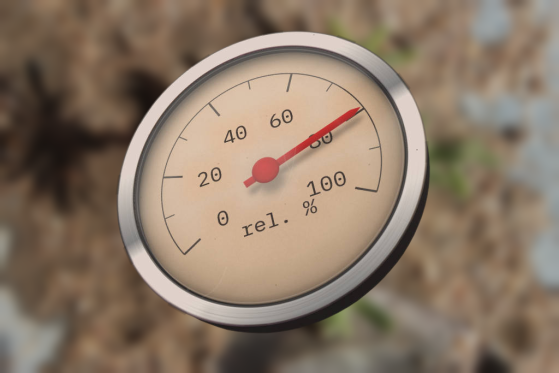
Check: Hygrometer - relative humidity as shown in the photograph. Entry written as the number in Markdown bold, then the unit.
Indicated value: **80** %
